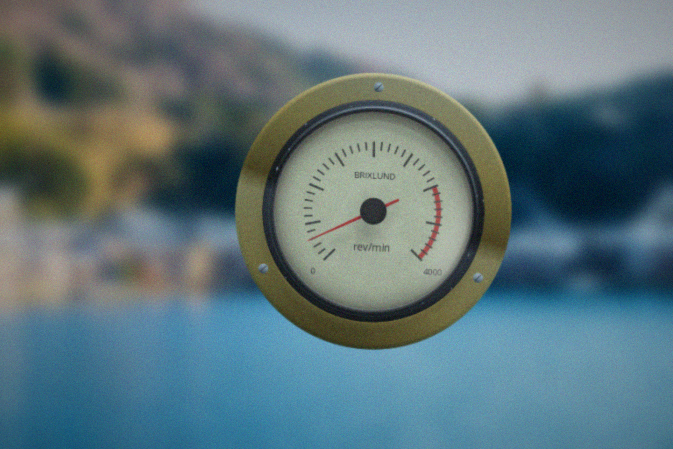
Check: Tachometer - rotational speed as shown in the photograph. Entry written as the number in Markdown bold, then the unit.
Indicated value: **300** rpm
